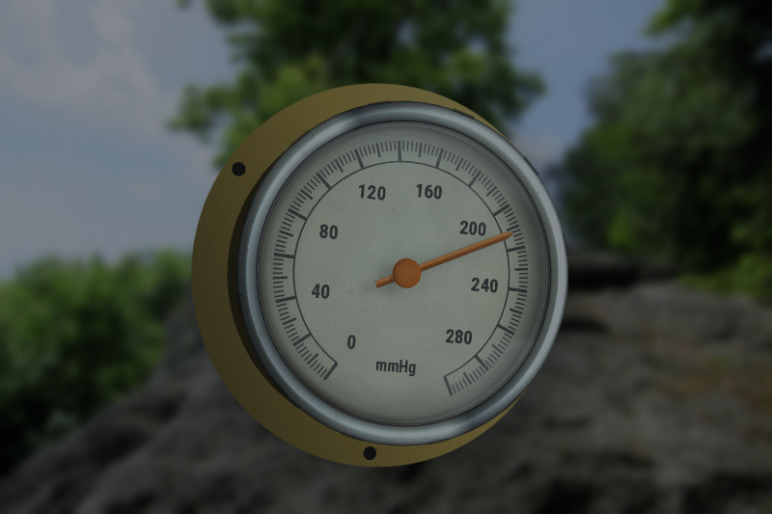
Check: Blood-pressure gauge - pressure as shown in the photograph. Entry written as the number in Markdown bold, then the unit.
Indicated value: **212** mmHg
